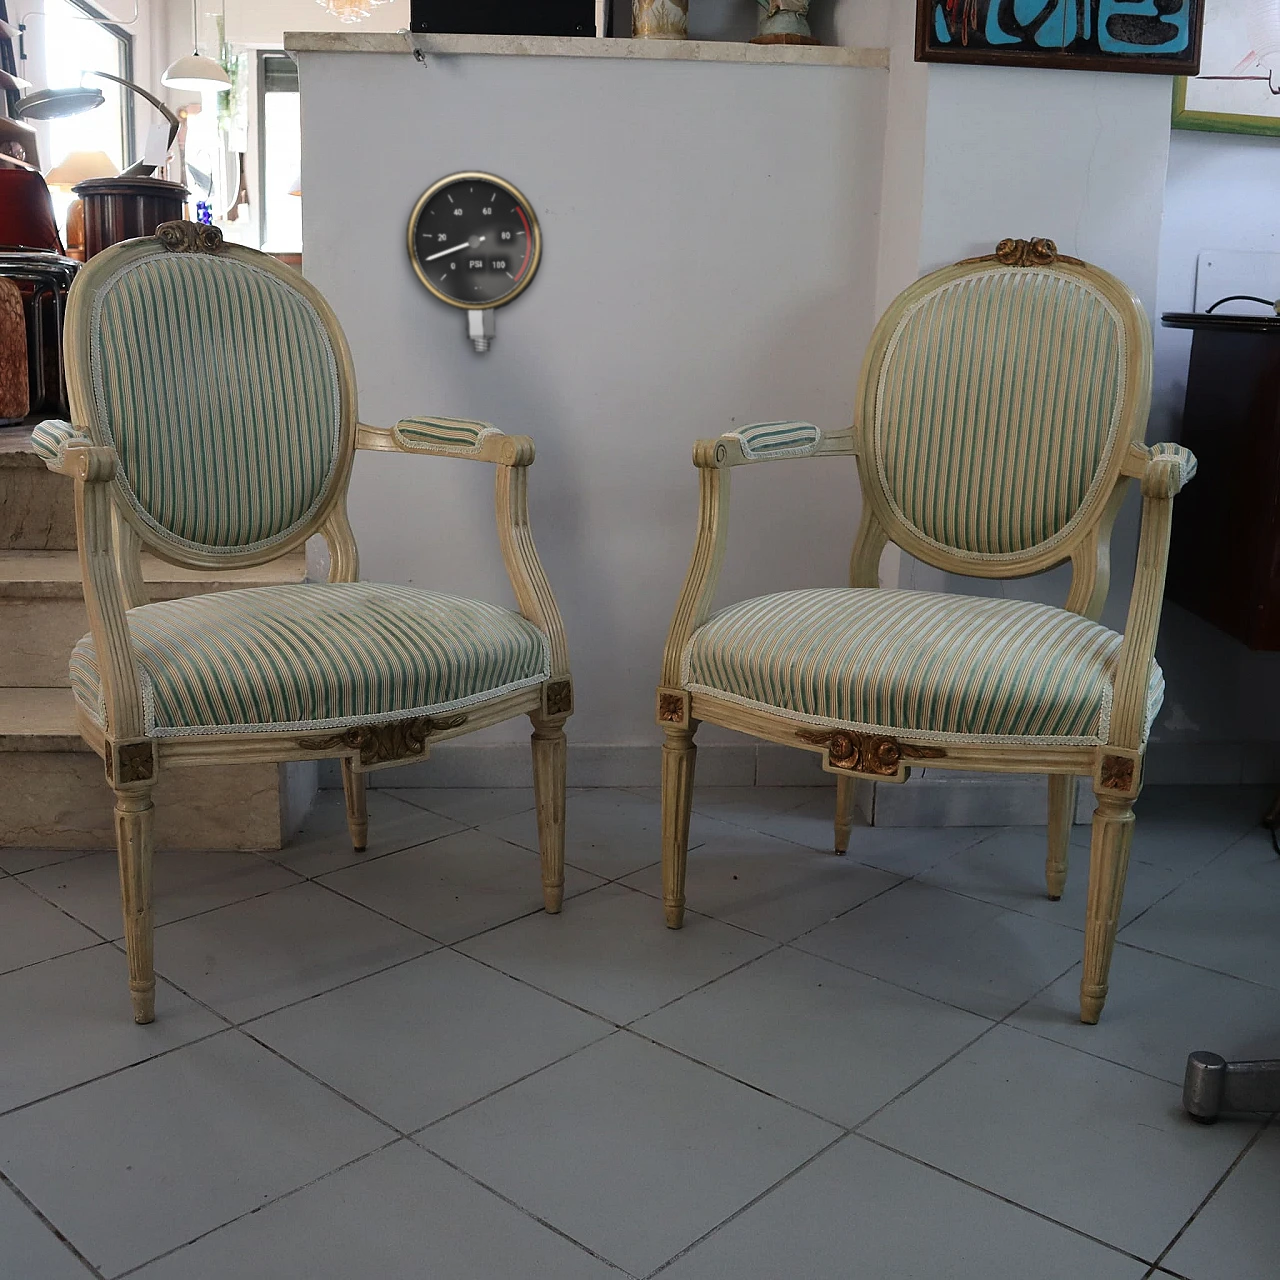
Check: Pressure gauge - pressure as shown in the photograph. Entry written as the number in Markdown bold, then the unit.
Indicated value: **10** psi
